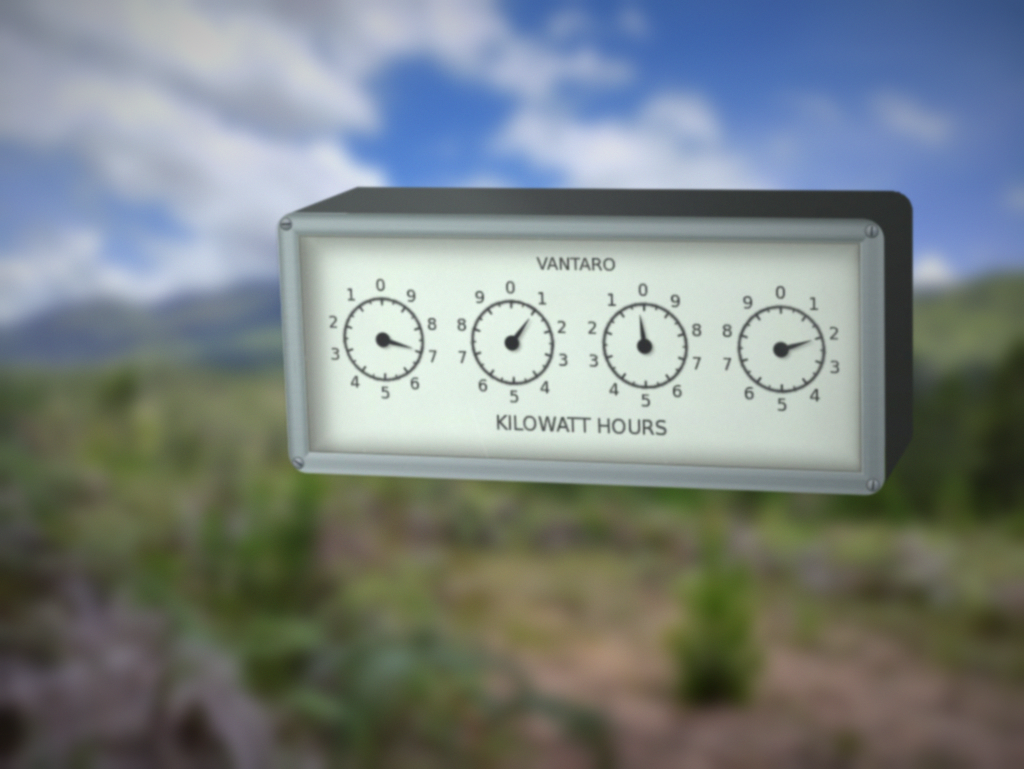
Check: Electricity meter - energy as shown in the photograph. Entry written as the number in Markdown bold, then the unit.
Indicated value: **7102** kWh
